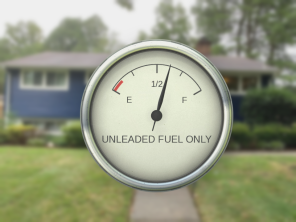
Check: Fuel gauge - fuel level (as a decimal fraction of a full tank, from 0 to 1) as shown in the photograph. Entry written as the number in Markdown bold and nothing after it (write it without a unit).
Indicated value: **0.625**
